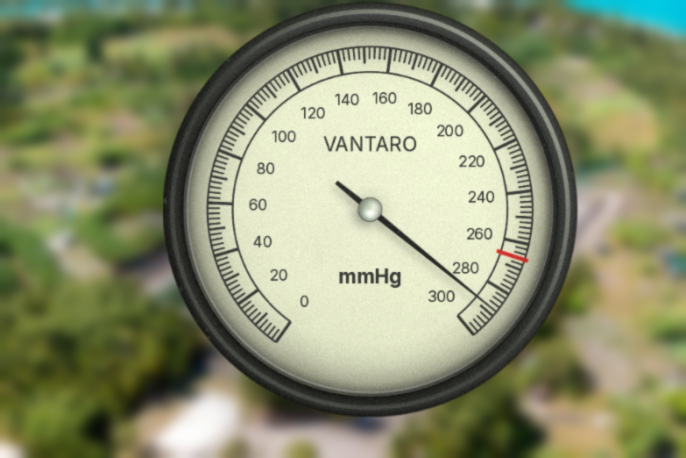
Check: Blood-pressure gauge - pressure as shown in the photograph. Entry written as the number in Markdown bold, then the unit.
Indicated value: **288** mmHg
